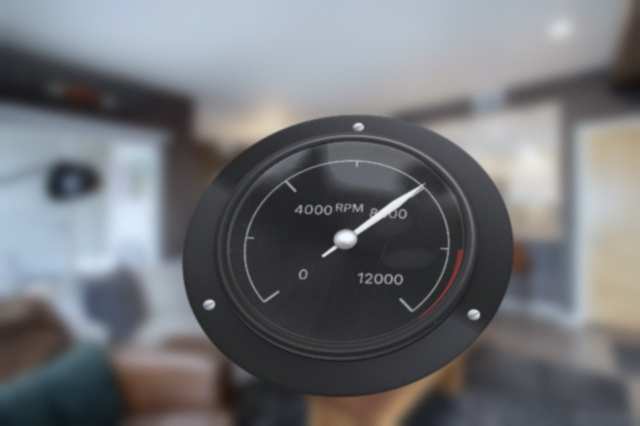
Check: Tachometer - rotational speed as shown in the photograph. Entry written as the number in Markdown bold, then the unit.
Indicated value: **8000** rpm
